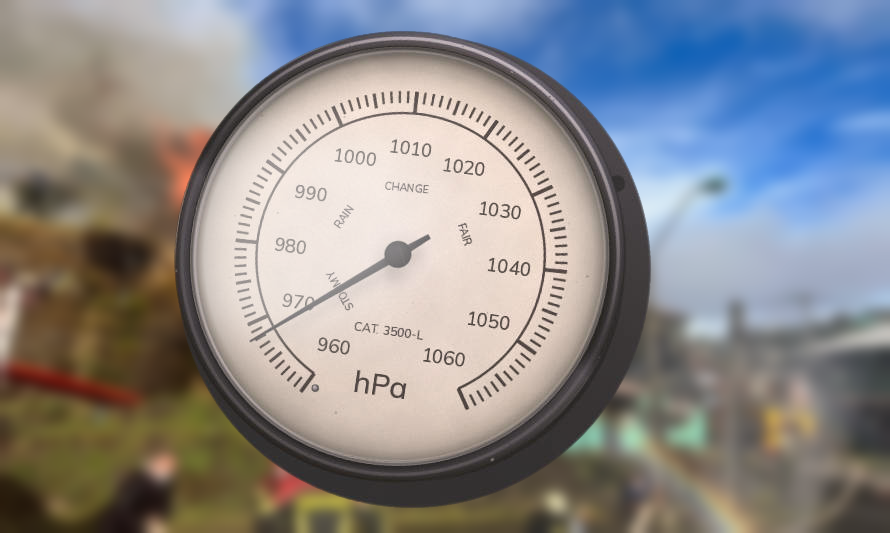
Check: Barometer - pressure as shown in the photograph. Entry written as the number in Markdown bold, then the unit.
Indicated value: **968** hPa
